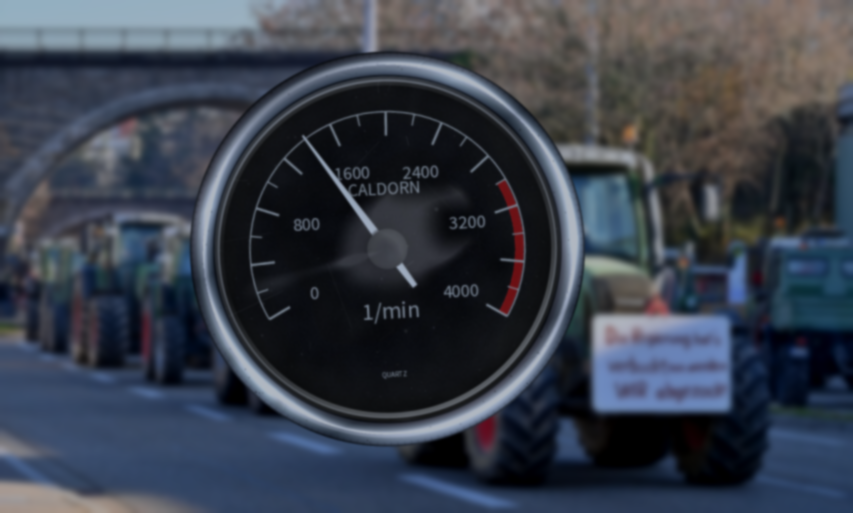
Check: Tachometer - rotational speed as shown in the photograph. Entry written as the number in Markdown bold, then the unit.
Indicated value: **1400** rpm
